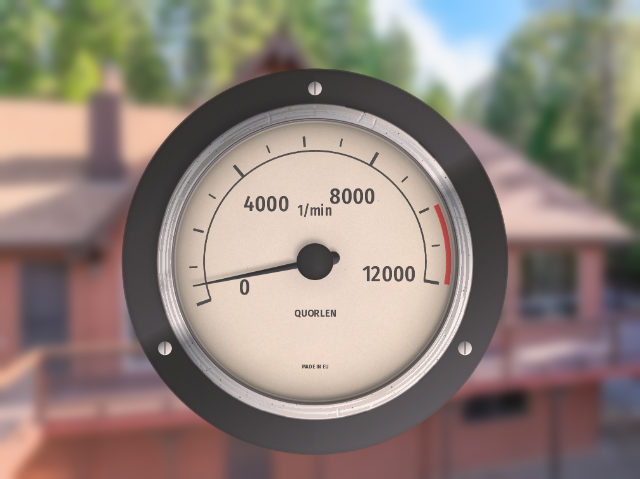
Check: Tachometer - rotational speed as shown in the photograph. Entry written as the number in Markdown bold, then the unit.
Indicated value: **500** rpm
